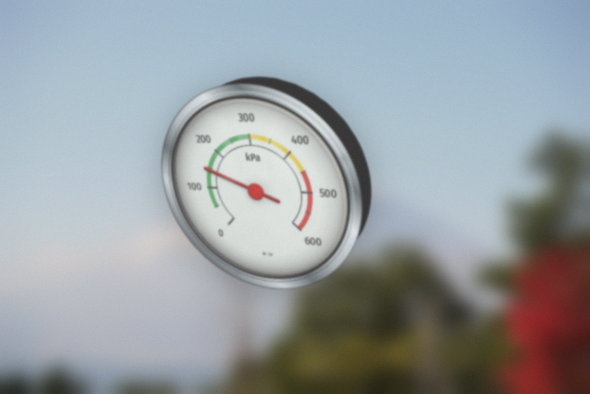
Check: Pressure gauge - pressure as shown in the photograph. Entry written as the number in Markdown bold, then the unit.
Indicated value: **150** kPa
